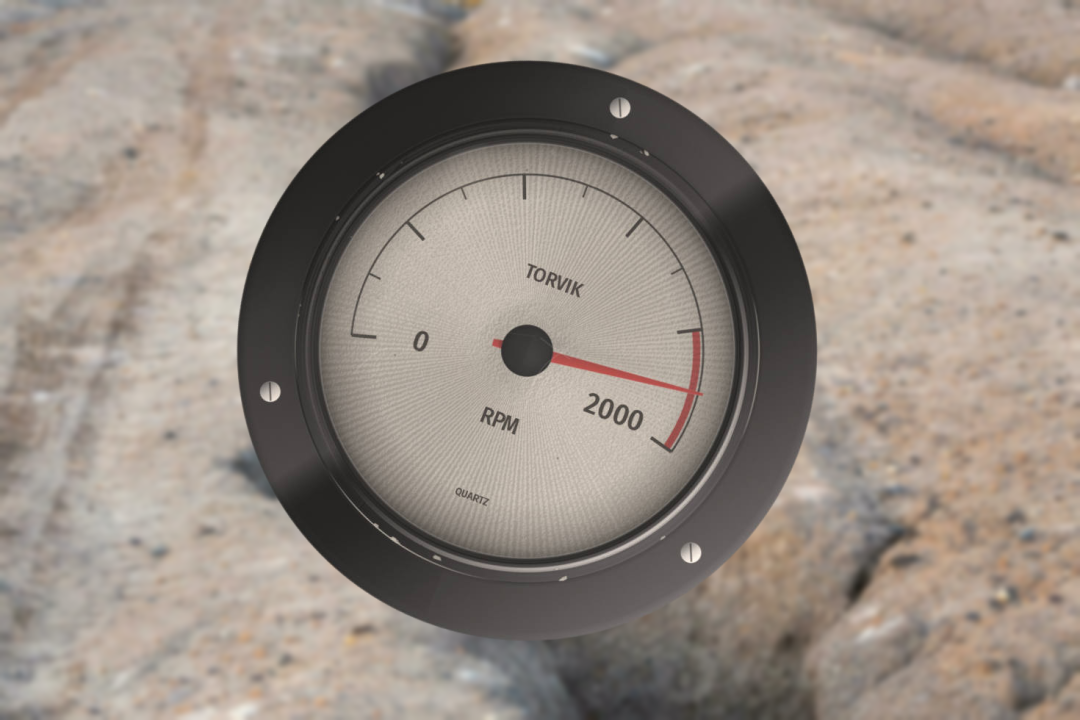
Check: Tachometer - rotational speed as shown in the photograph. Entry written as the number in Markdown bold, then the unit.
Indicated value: **1800** rpm
